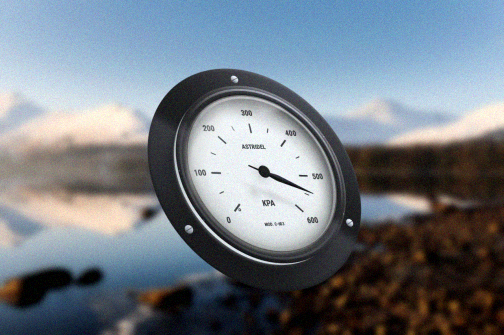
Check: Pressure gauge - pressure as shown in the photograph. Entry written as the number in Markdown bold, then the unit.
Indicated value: **550** kPa
